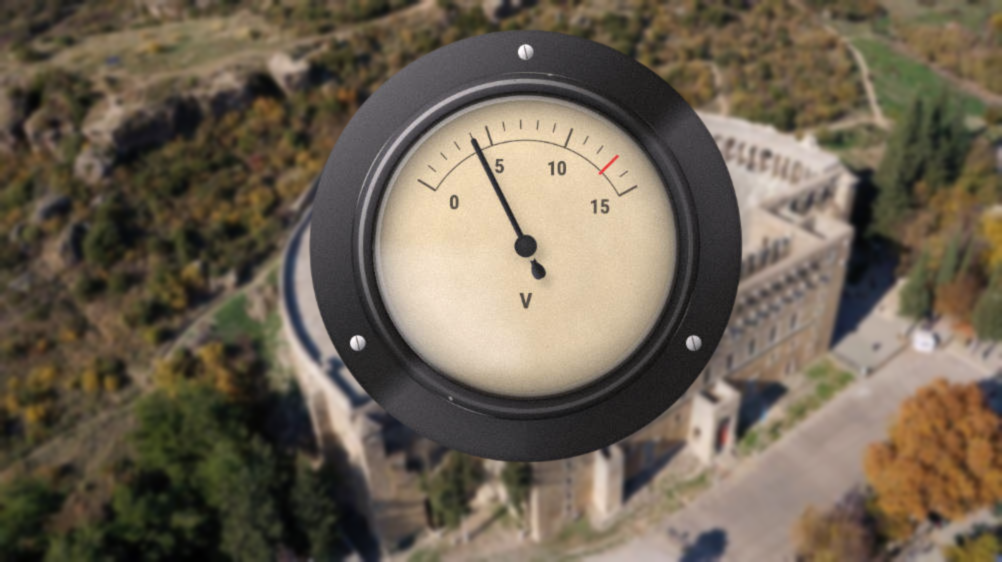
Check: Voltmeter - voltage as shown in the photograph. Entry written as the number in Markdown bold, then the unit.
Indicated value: **4** V
